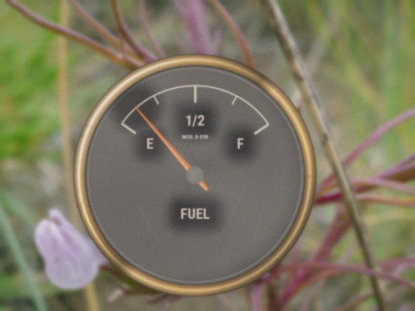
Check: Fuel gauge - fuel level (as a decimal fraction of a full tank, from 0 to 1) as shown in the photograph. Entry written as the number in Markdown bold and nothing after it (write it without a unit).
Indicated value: **0.125**
